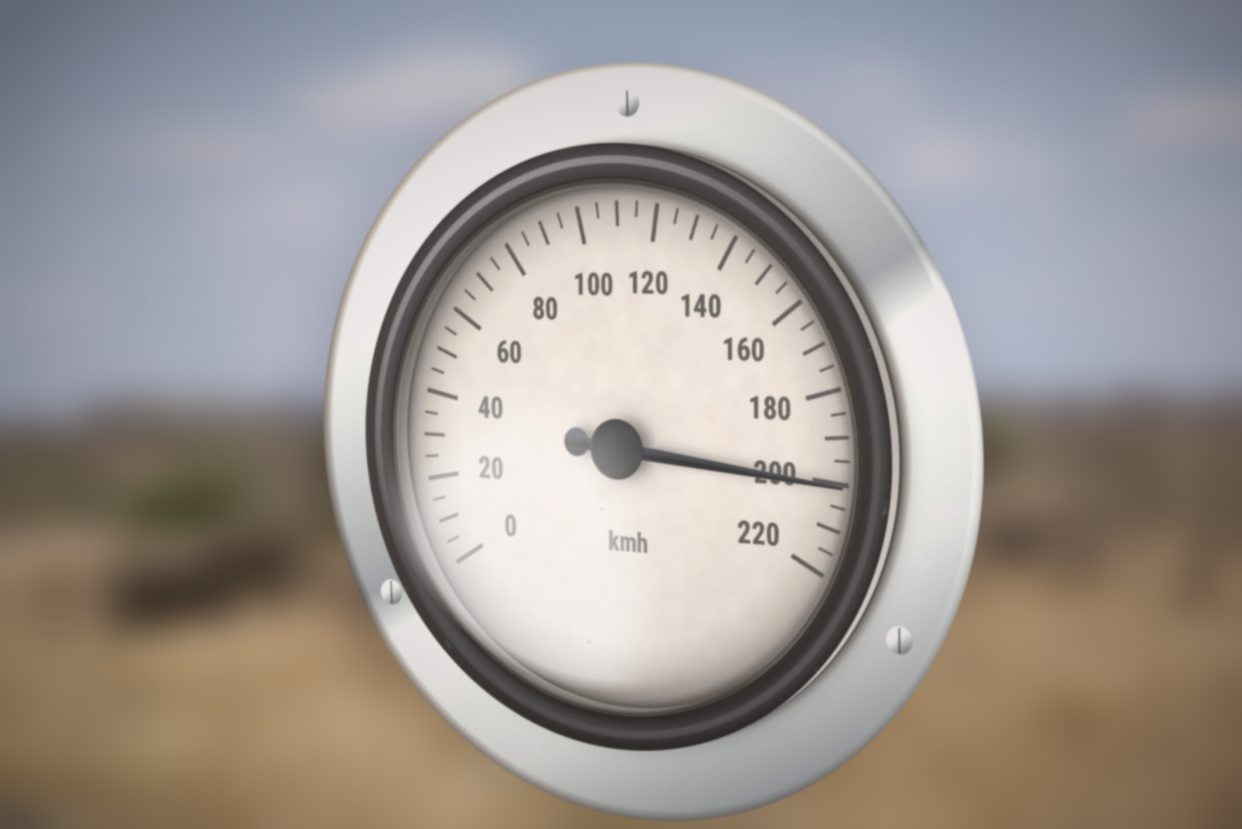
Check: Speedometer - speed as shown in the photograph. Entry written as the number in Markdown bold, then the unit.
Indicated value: **200** km/h
